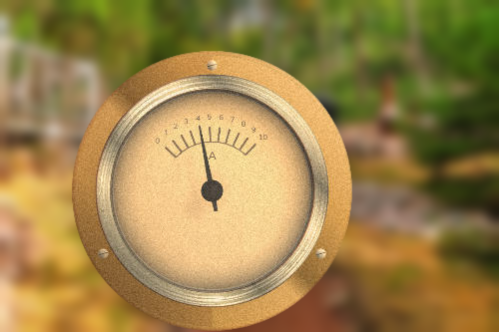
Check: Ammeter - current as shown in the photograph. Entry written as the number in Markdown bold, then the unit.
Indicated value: **4** A
